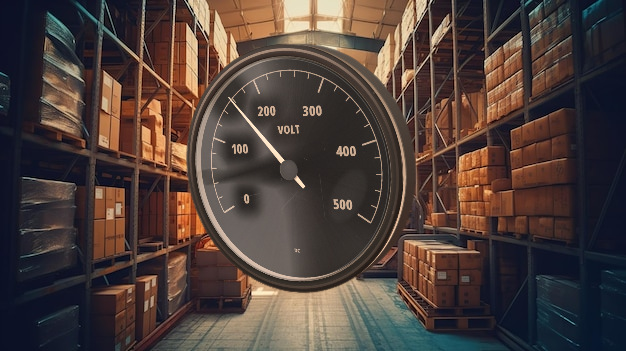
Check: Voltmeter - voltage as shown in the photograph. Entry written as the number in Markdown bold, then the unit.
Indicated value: **160** V
